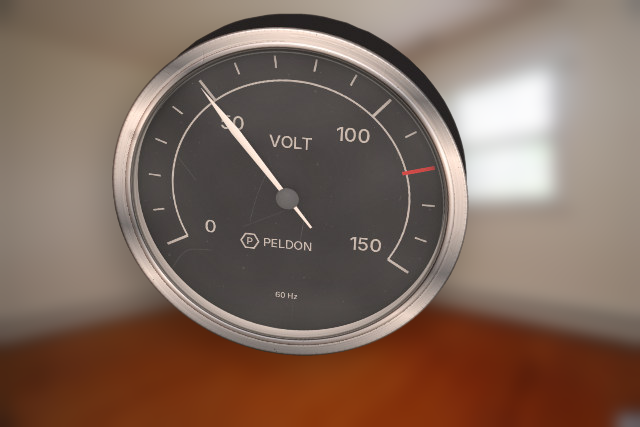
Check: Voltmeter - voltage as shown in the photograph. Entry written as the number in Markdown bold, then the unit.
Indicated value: **50** V
